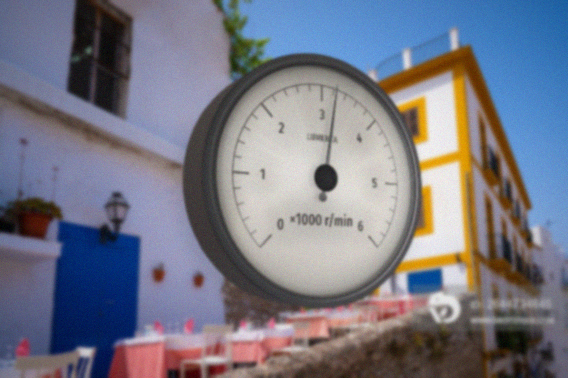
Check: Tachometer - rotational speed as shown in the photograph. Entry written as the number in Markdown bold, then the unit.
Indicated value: **3200** rpm
